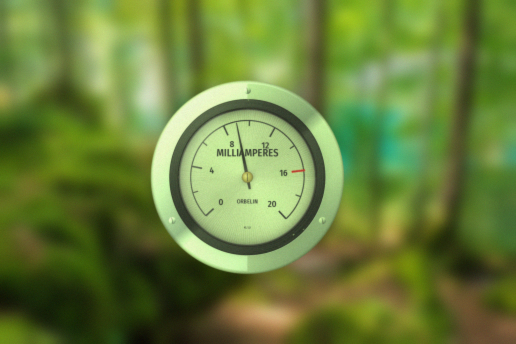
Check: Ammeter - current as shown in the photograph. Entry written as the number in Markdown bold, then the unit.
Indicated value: **9** mA
